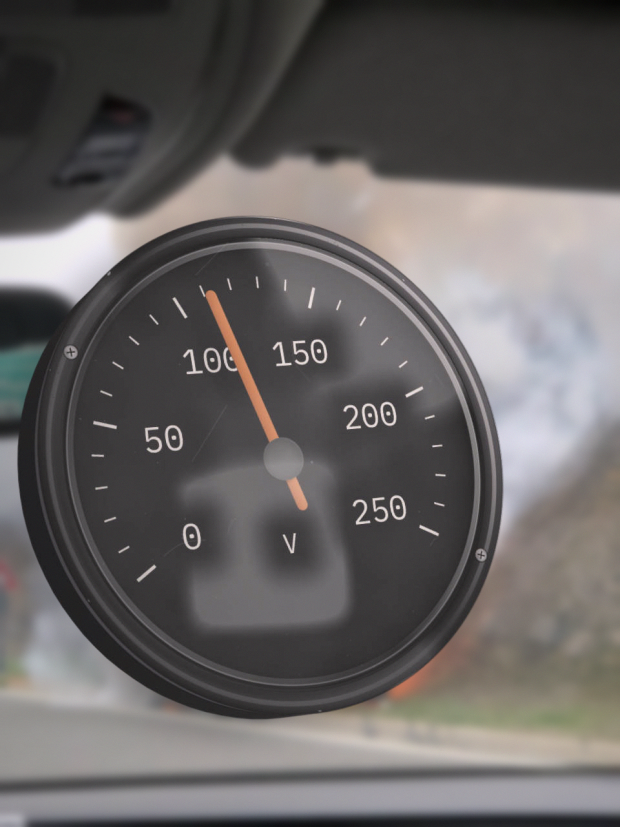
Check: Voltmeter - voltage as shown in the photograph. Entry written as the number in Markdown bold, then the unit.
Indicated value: **110** V
